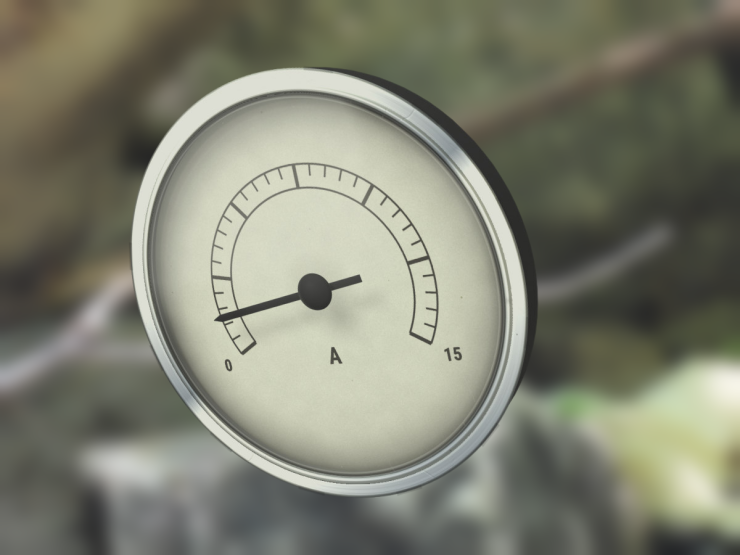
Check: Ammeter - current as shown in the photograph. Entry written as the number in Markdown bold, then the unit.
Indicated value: **1.25** A
